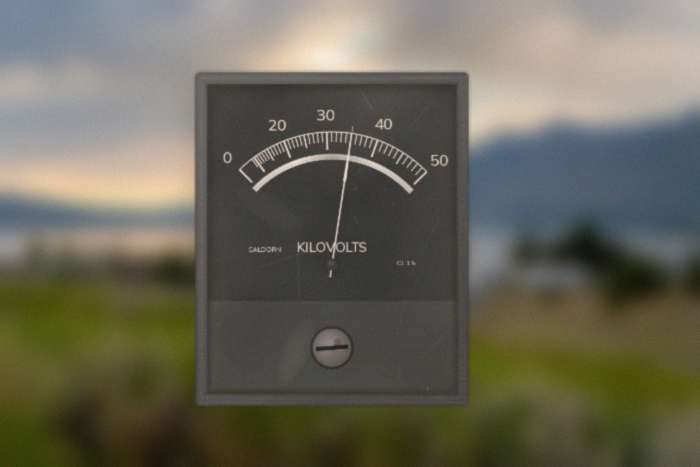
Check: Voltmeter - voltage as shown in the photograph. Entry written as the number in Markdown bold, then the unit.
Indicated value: **35** kV
